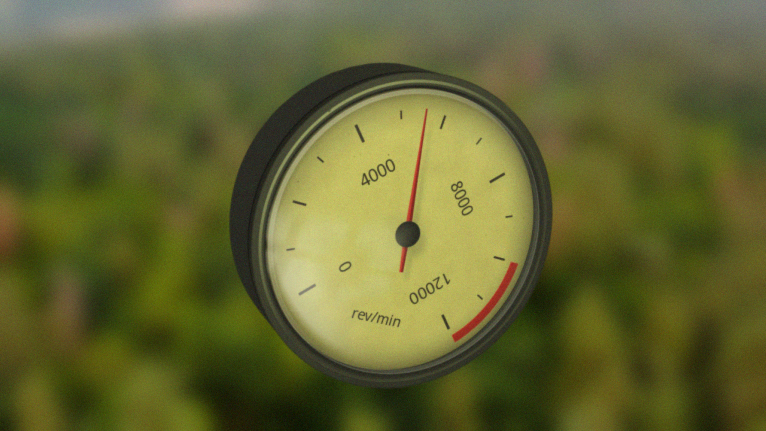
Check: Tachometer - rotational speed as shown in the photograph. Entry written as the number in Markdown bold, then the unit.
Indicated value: **5500** rpm
